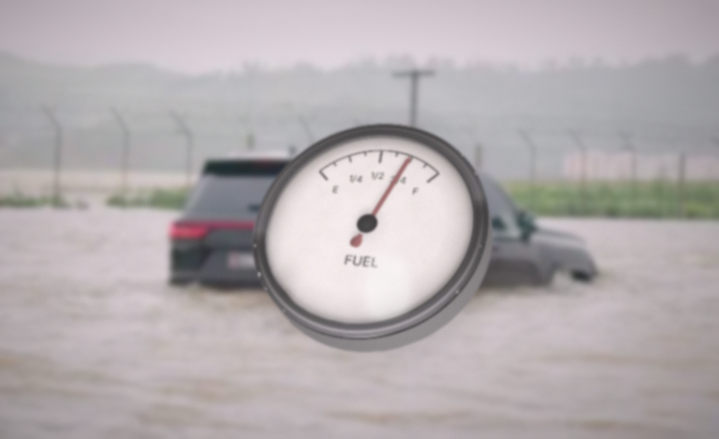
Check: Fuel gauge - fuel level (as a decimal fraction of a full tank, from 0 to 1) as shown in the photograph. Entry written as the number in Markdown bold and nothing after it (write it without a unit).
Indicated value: **0.75**
